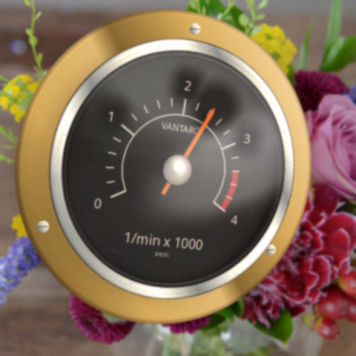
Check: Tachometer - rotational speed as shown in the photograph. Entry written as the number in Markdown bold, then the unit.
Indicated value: **2400** rpm
